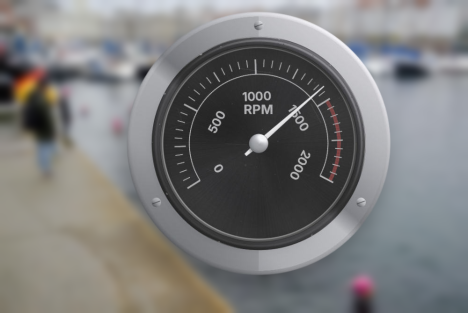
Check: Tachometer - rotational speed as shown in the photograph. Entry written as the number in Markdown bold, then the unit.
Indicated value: **1425** rpm
